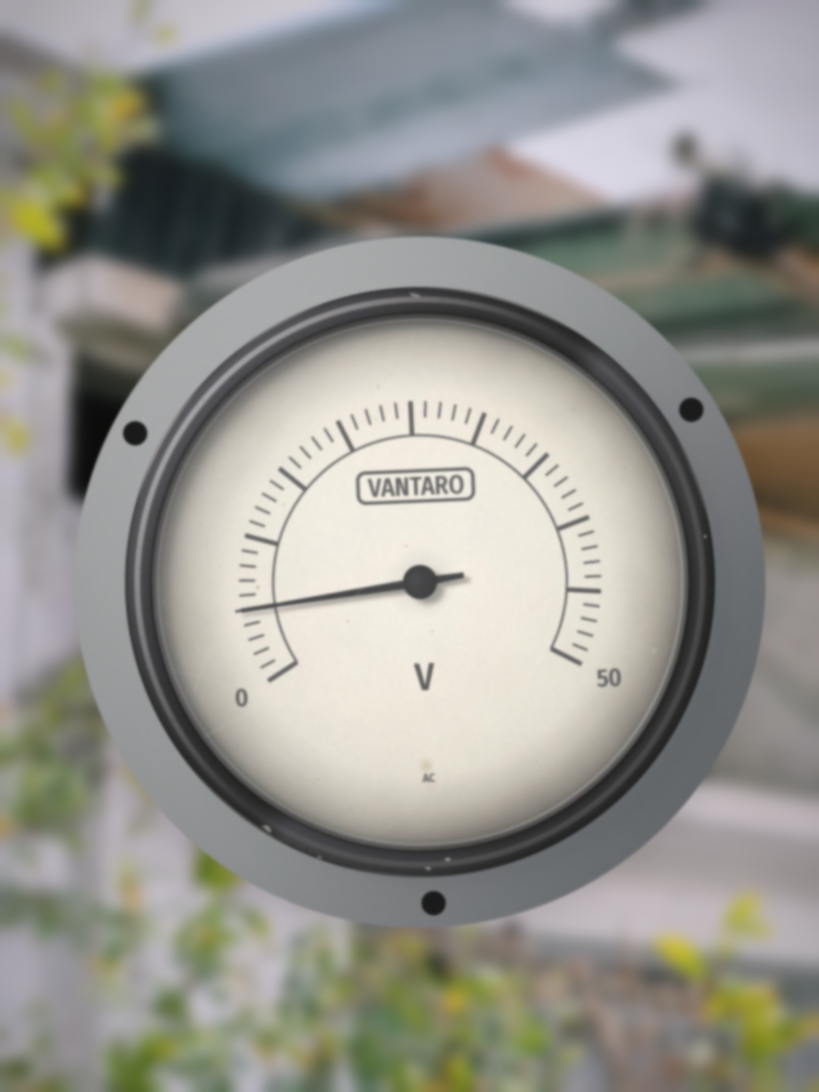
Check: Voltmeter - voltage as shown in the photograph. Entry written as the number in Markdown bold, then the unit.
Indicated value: **5** V
